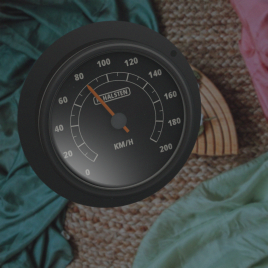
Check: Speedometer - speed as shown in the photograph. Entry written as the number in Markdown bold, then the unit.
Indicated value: **80** km/h
